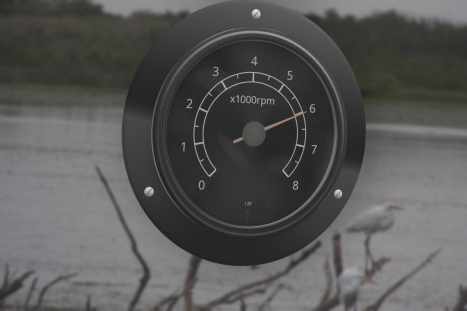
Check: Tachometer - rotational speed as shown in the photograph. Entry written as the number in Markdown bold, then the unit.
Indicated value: **6000** rpm
